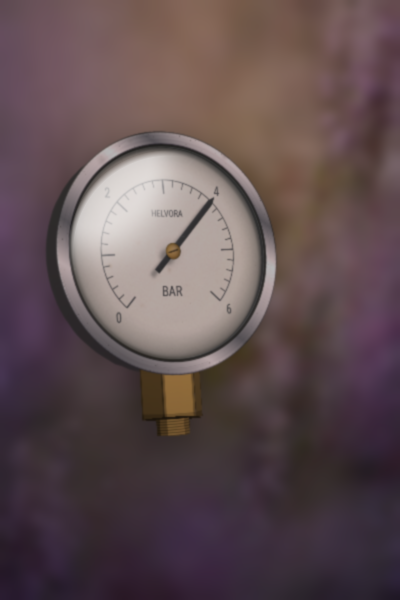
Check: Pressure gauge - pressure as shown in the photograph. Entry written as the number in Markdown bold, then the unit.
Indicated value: **4** bar
